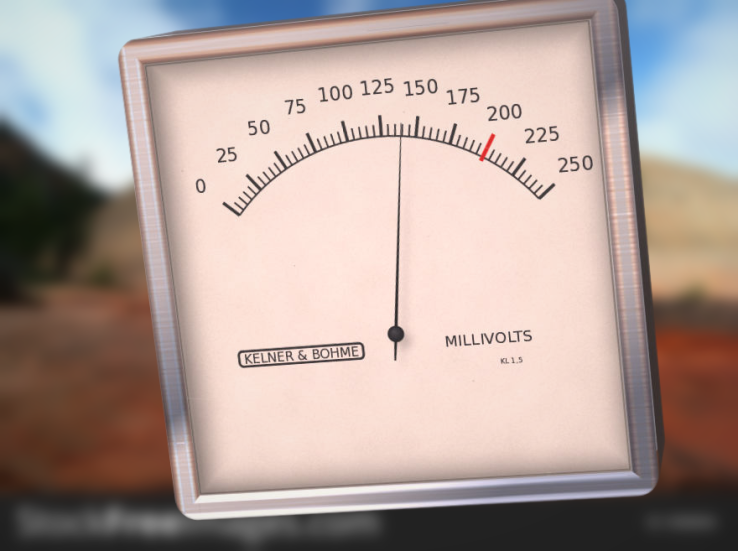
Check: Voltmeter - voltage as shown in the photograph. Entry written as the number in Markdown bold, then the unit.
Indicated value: **140** mV
